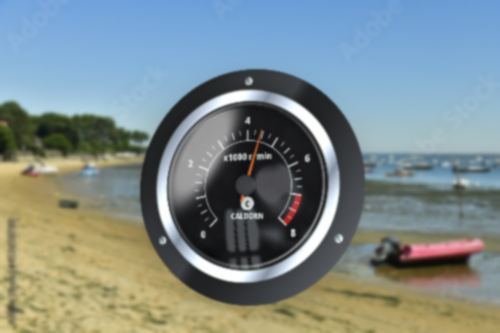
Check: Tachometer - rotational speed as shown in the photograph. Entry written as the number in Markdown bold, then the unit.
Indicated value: **4500** rpm
